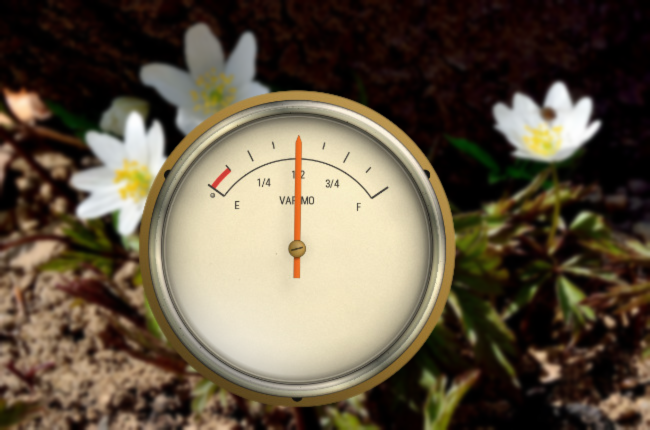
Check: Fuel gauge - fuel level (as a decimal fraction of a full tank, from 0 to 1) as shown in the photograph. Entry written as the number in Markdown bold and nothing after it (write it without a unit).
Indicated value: **0.5**
